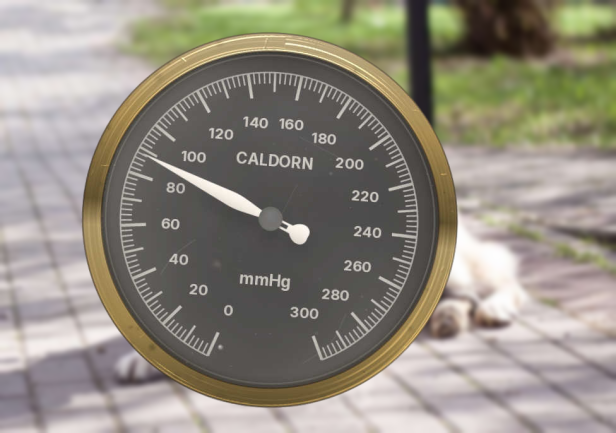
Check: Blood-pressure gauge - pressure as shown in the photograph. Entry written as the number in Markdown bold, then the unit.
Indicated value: **88** mmHg
